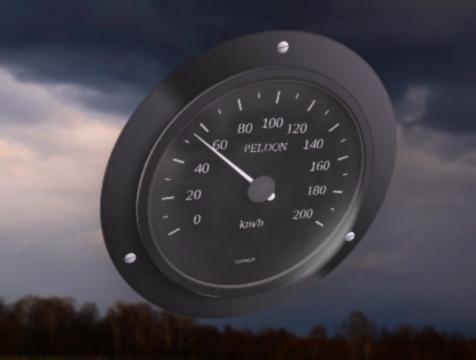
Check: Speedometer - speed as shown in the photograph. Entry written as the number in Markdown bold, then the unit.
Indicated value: **55** km/h
